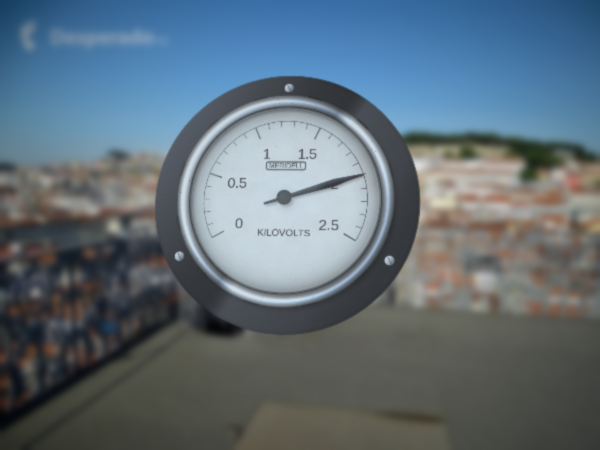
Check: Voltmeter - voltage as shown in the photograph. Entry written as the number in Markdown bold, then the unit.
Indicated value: **2** kV
